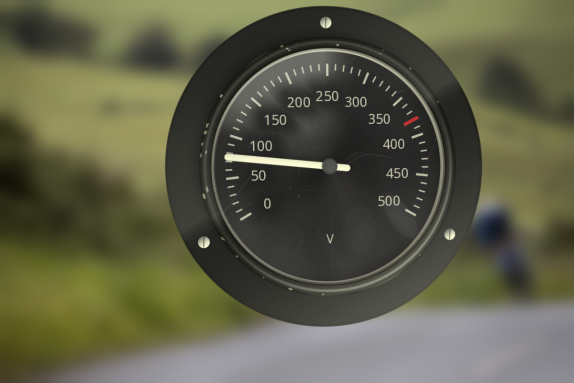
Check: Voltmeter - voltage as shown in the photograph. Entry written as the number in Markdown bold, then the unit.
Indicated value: **75** V
